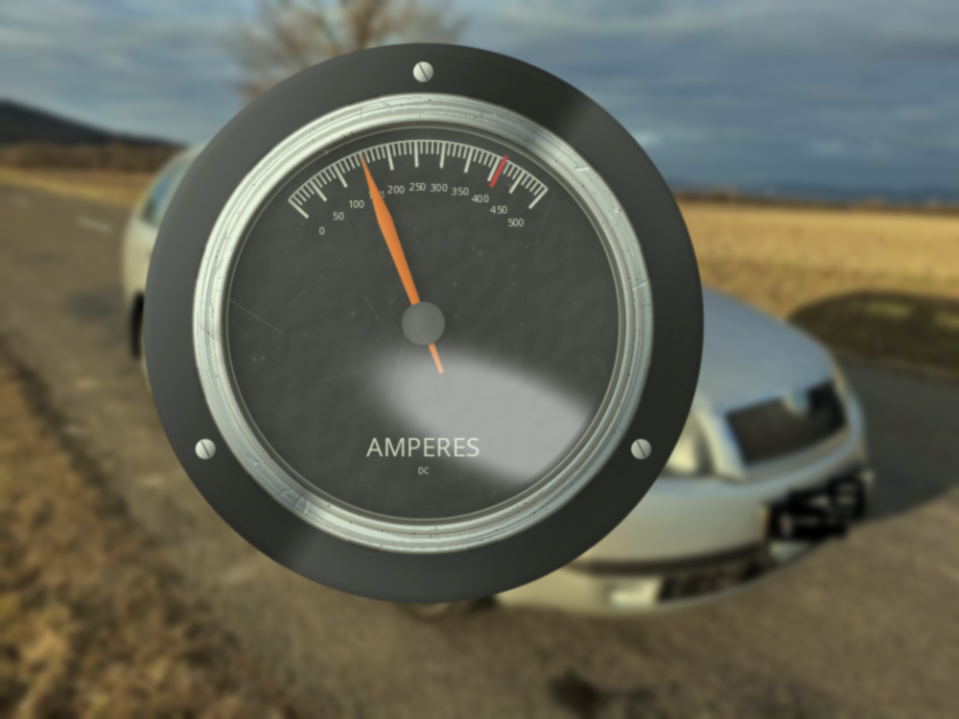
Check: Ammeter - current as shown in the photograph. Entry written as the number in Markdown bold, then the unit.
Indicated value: **150** A
